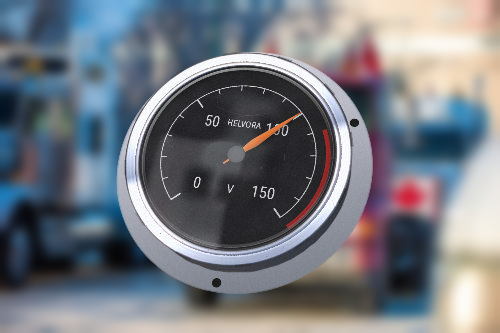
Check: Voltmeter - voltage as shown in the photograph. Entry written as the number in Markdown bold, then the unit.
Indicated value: **100** V
